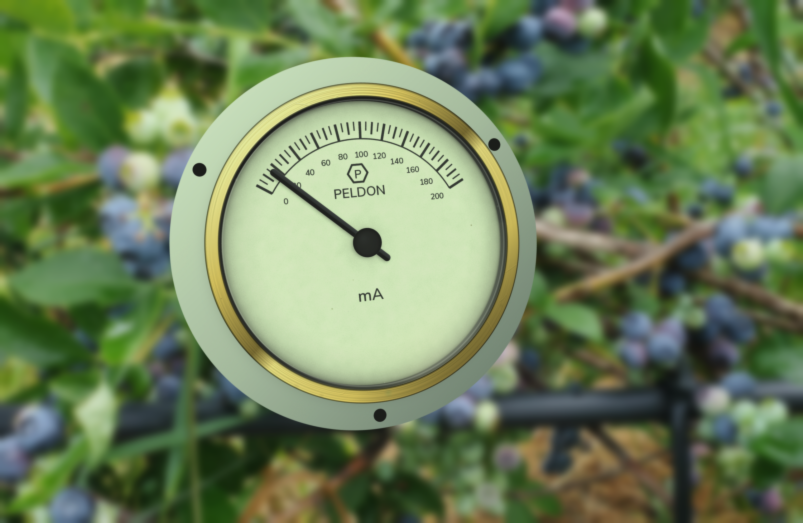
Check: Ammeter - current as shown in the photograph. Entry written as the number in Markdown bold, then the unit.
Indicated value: **15** mA
